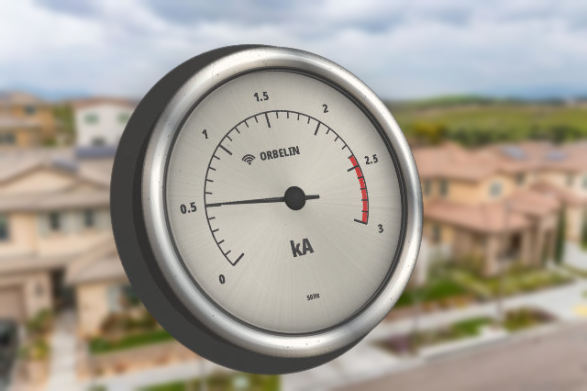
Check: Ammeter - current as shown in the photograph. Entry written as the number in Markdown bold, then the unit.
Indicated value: **0.5** kA
